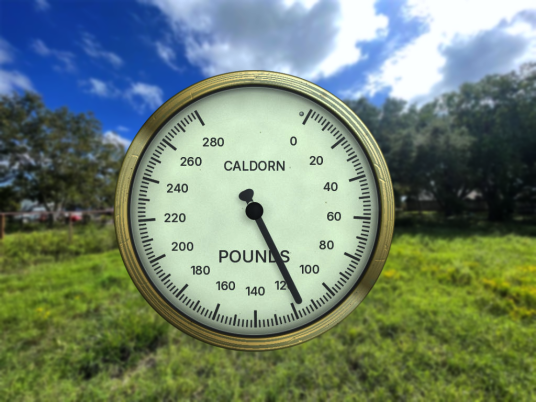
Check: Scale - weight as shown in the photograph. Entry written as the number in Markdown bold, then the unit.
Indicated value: **116** lb
